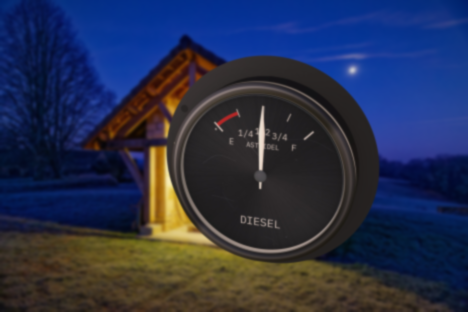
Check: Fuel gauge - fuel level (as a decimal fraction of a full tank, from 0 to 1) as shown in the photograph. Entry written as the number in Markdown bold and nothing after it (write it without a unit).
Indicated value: **0.5**
